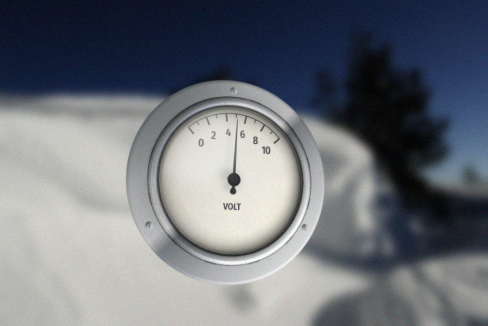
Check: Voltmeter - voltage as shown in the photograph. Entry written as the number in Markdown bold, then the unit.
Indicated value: **5** V
